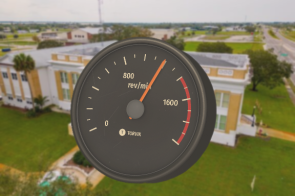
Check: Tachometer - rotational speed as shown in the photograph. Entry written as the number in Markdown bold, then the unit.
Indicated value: **1200** rpm
